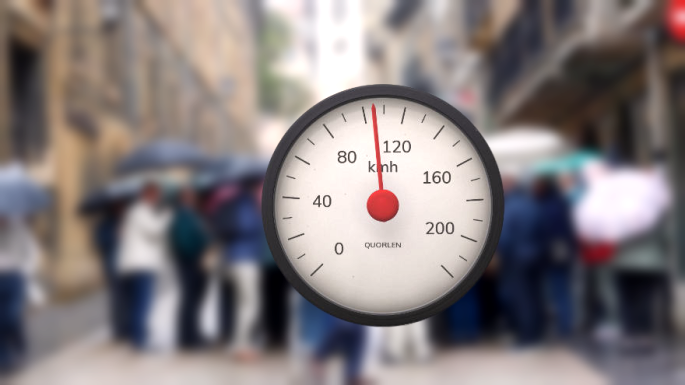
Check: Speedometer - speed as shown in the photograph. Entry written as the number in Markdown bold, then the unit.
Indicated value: **105** km/h
